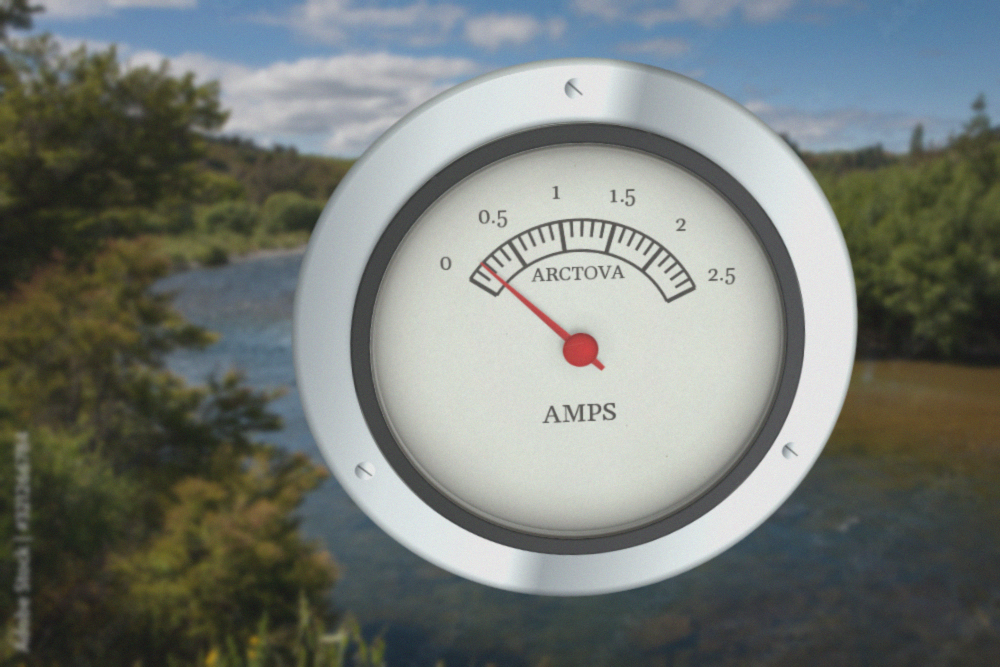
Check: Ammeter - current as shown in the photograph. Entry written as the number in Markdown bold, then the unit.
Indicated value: **0.2** A
